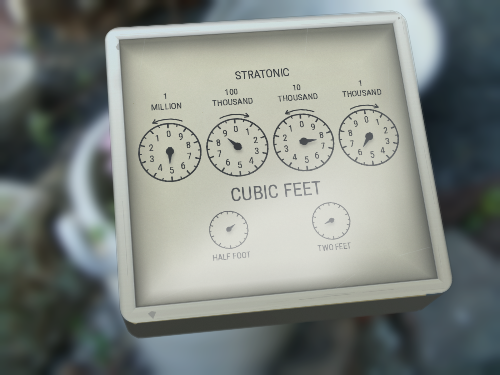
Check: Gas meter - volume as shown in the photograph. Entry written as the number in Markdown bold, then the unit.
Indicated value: **487600** ft³
